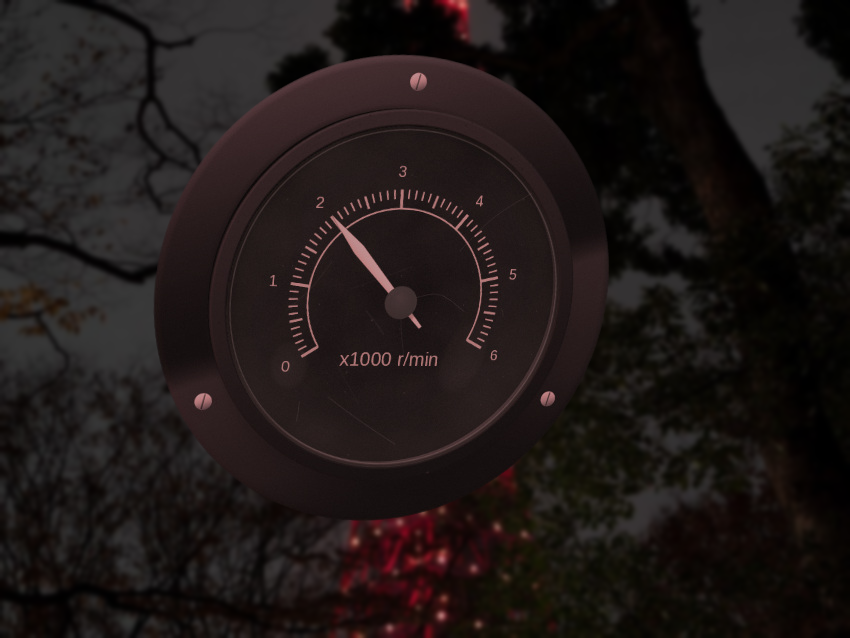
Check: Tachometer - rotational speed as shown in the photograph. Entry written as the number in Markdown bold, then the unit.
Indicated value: **2000** rpm
